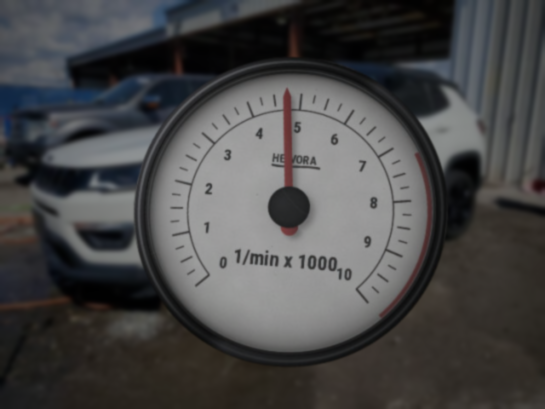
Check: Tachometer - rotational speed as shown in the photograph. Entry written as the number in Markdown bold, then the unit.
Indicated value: **4750** rpm
